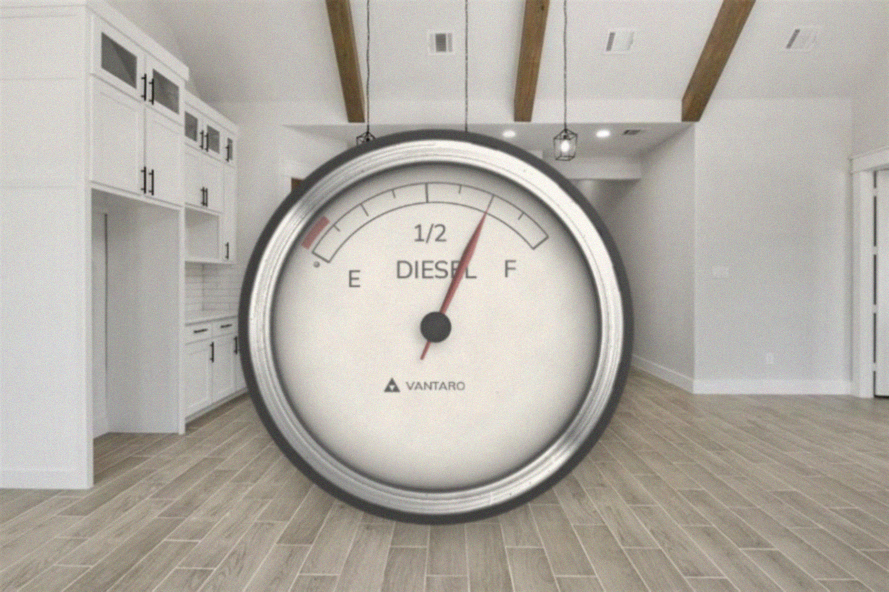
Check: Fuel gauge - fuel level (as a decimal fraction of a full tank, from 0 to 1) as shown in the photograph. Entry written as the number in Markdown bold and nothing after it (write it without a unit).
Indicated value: **0.75**
